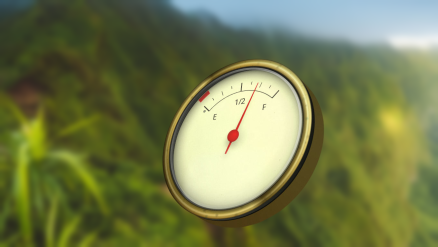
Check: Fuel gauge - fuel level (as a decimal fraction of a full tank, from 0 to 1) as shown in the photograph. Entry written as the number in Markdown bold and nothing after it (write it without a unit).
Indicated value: **0.75**
